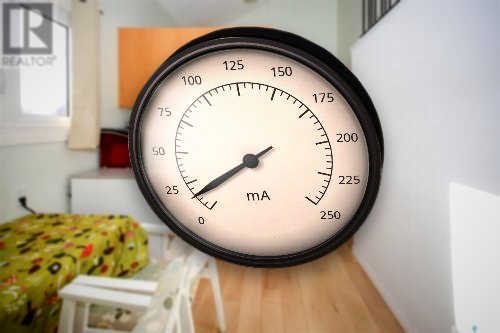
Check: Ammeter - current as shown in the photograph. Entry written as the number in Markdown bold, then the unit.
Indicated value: **15** mA
